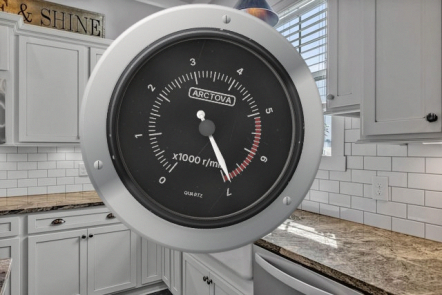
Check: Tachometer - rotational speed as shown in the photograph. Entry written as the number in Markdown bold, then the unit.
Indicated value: **6900** rpm
